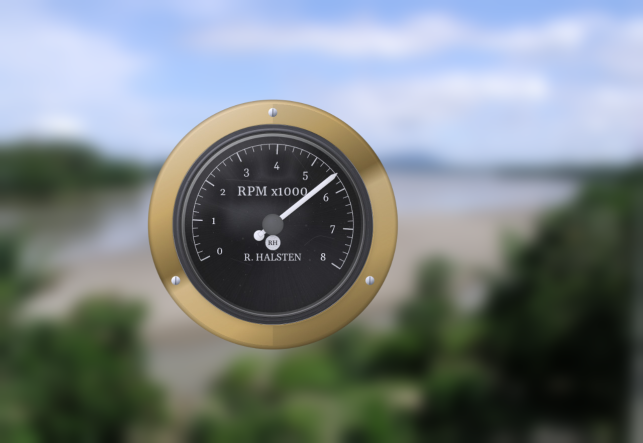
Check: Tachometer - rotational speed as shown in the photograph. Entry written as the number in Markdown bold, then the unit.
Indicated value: **5600** rpm
